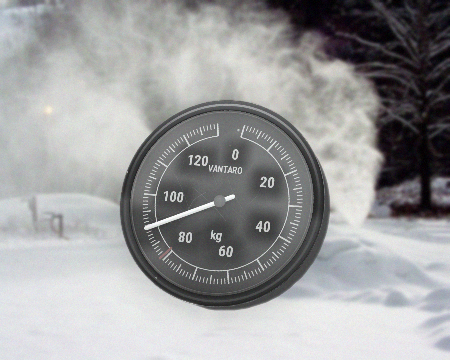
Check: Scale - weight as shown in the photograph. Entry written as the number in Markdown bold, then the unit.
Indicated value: **90** kg
